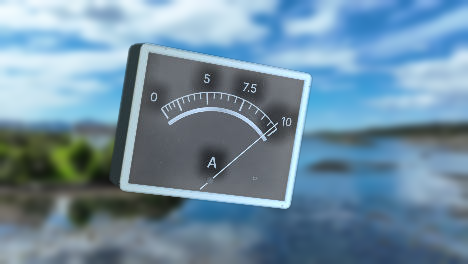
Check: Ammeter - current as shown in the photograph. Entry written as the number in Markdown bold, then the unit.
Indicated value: **9.75** A
